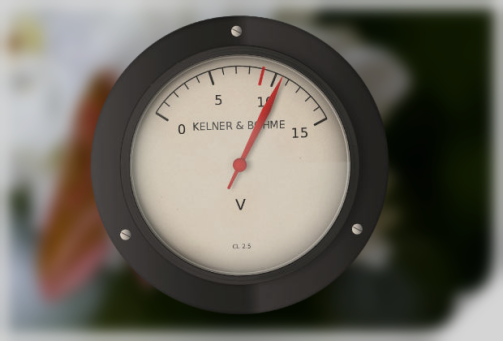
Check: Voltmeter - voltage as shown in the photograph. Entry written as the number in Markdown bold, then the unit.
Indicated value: **10.5** V
